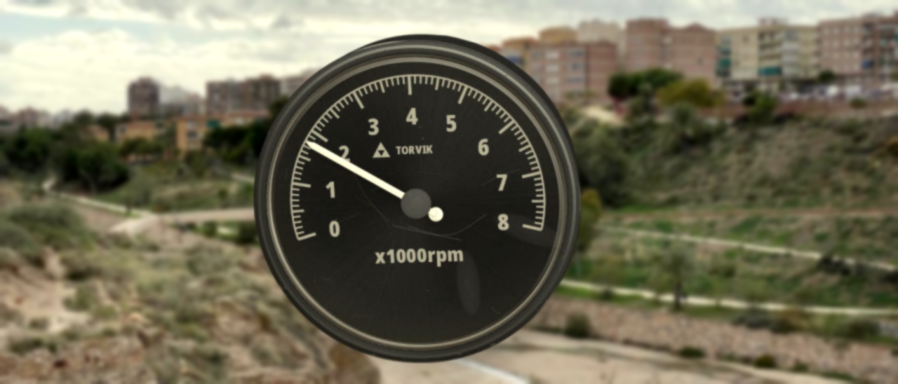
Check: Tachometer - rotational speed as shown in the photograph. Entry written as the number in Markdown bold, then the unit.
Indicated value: **1800** rpm
